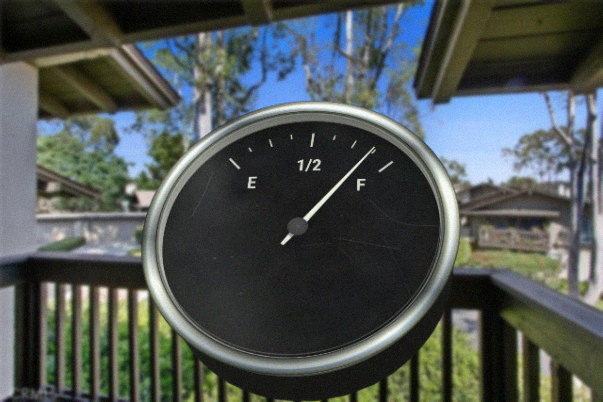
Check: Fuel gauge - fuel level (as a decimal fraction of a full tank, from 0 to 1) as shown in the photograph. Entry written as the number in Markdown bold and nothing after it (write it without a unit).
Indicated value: **0.875**
